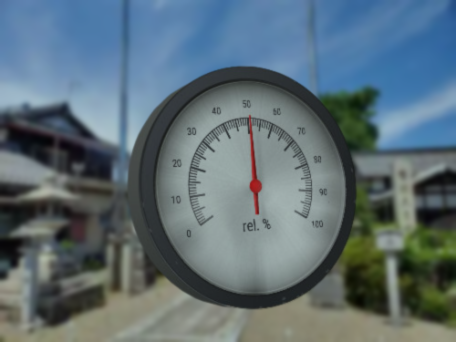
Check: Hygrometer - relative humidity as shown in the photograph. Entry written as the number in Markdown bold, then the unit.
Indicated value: **50** %
